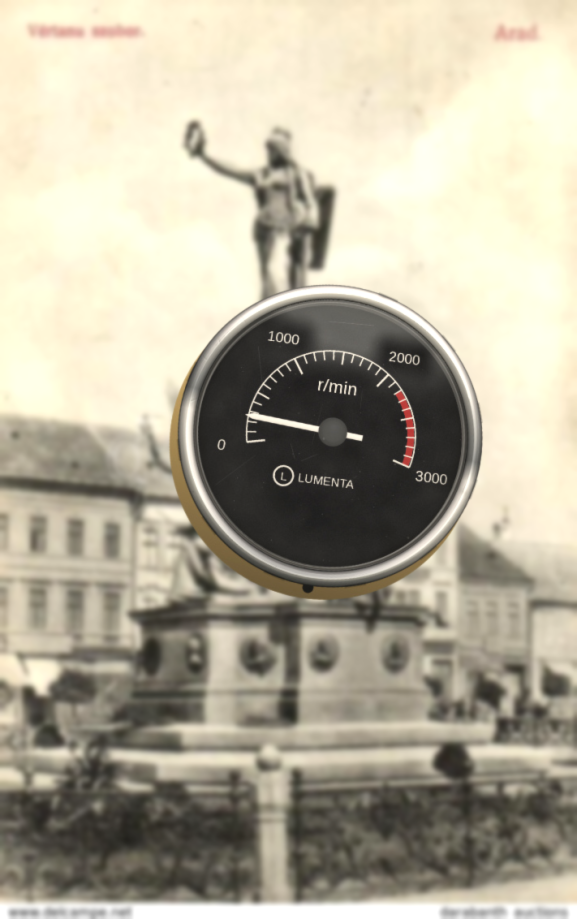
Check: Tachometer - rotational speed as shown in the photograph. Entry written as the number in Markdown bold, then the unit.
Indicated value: **250** rpm
